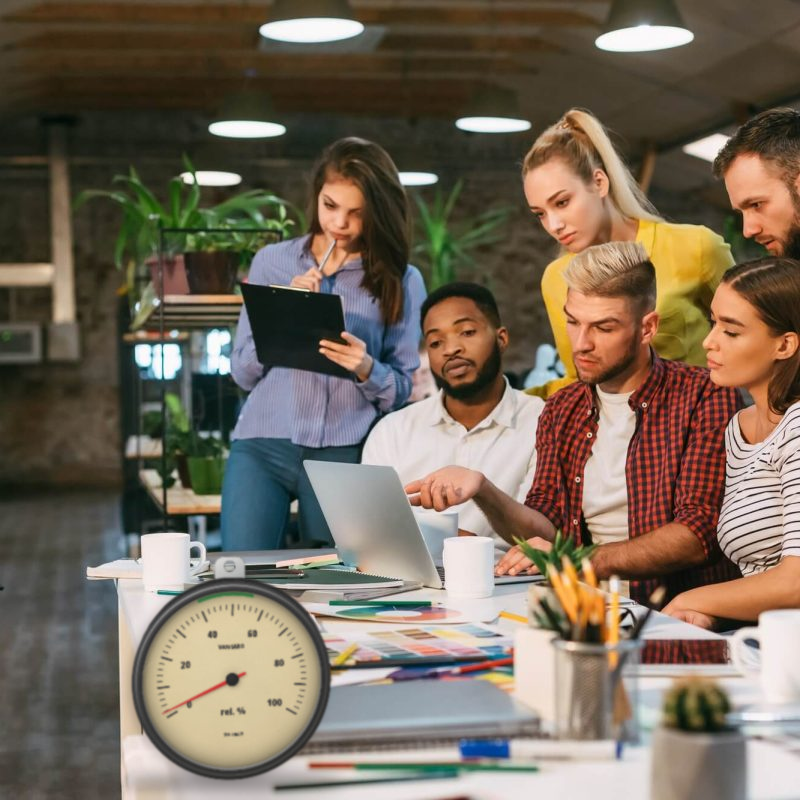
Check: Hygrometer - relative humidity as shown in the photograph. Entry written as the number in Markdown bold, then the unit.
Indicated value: **2** %
